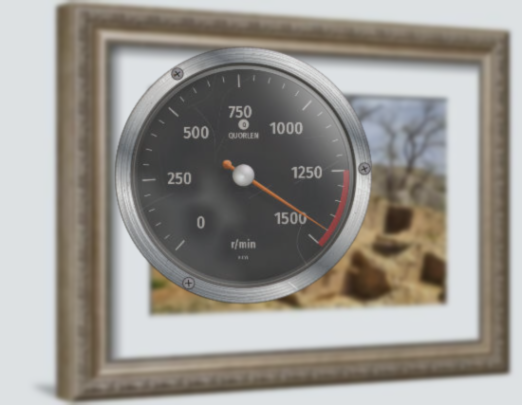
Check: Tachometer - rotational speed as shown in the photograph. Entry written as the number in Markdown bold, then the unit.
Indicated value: **1450** rpm
